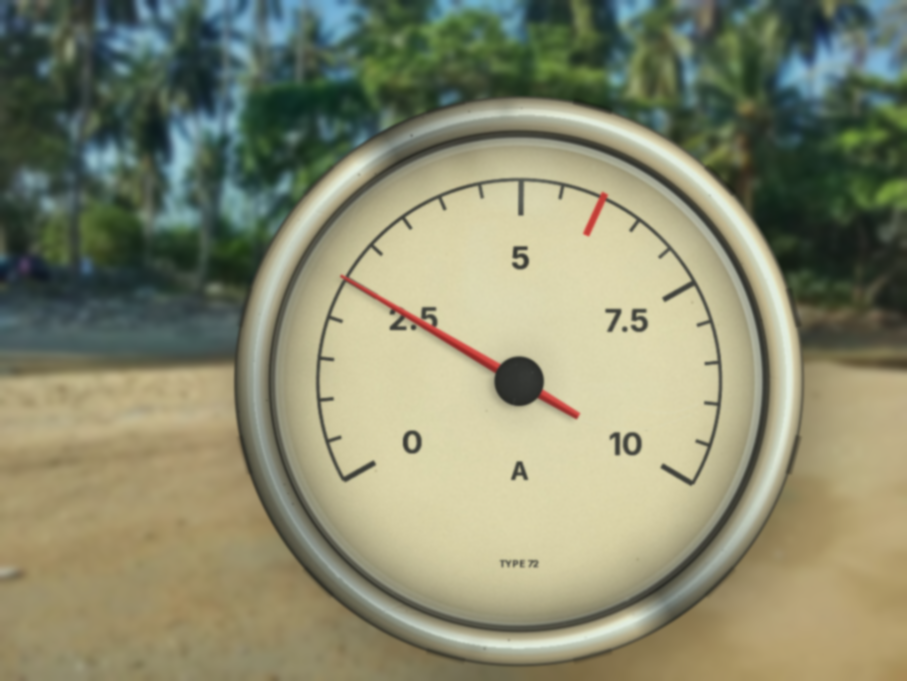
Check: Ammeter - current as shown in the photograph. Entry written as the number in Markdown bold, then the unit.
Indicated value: **2.5** A
